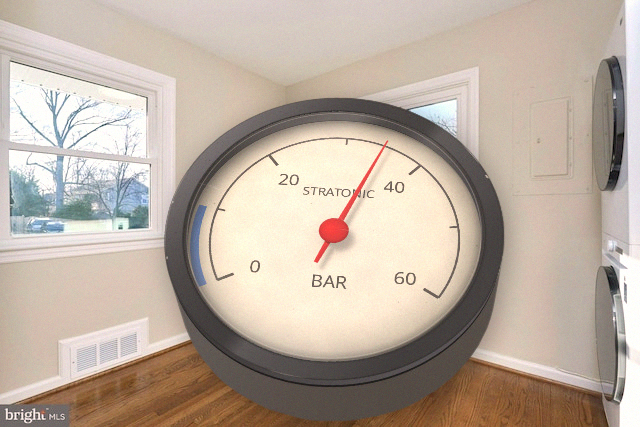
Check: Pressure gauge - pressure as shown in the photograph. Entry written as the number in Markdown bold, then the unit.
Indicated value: **35** bar
